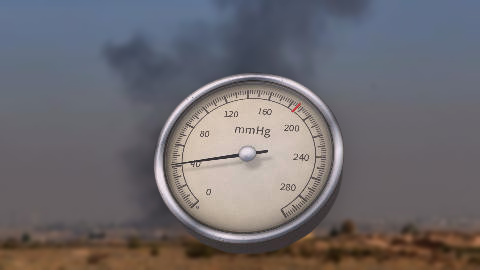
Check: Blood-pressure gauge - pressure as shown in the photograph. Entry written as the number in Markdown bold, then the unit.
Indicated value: **40** mmHg
